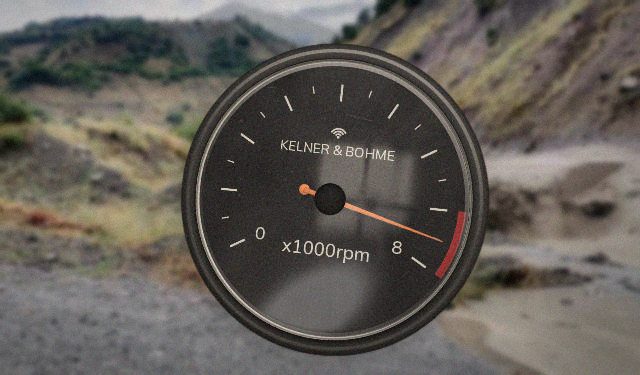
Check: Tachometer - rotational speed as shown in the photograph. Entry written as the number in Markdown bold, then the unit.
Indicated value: **7500** rpm
